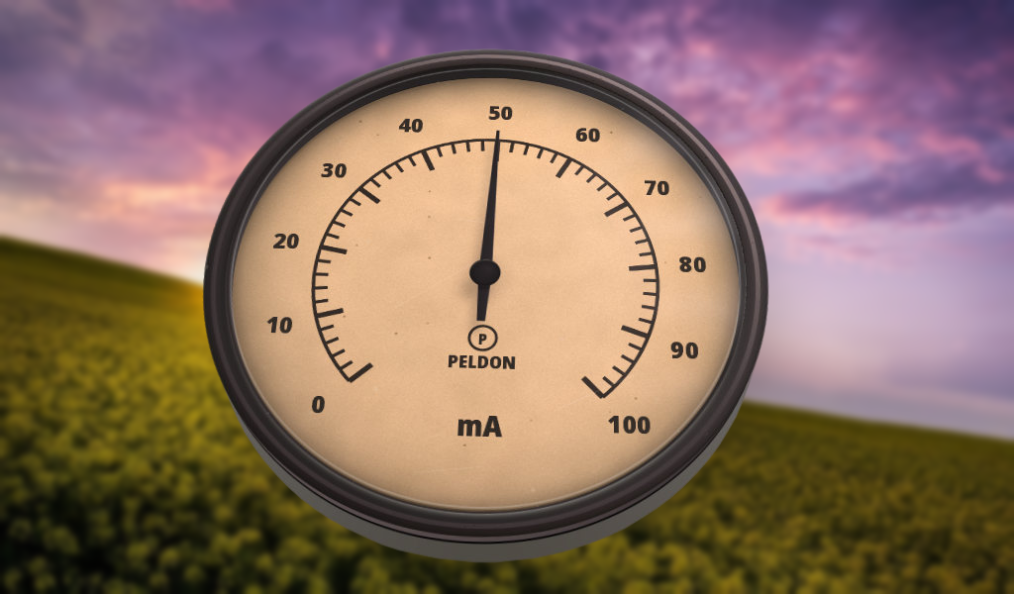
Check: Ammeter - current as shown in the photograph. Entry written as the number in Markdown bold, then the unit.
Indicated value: **50** mA
